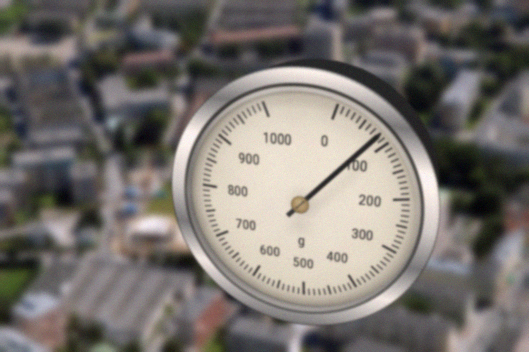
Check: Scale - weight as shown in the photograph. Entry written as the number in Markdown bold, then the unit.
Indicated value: **80** g
